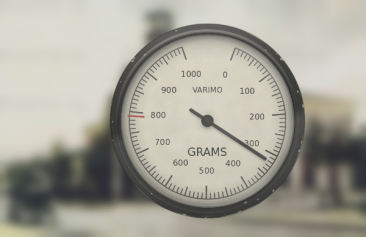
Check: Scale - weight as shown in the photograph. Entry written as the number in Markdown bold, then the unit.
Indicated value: **320** g
